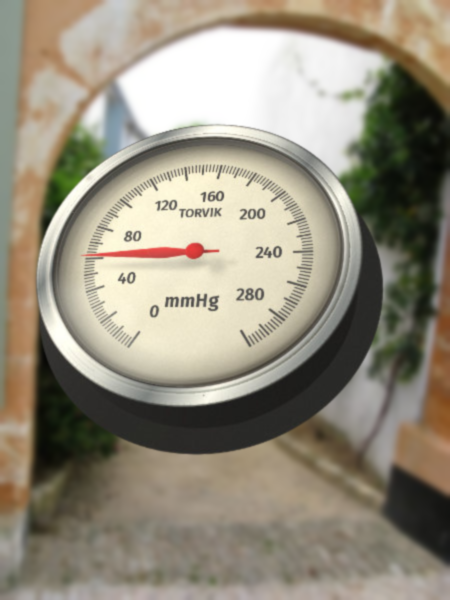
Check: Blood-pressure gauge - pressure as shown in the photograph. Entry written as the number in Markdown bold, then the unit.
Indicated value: **60** mmHg
